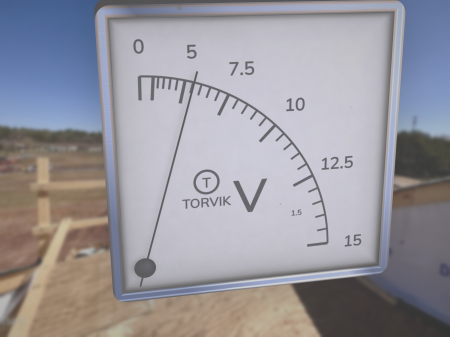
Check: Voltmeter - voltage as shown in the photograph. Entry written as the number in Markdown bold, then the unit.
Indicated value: **5.5** V
